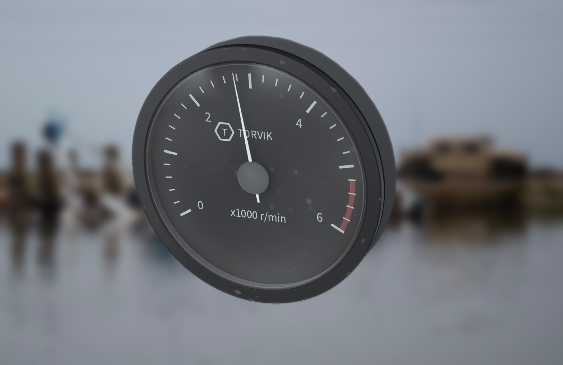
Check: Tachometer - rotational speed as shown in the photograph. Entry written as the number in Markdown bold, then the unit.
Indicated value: **2800** rpm
